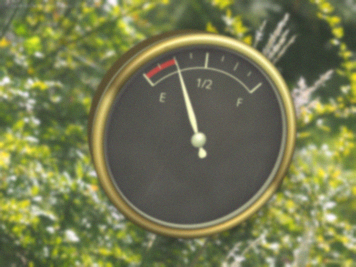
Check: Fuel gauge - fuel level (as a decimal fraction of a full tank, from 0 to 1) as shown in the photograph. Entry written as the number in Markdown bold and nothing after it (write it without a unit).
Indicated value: **0.25**
